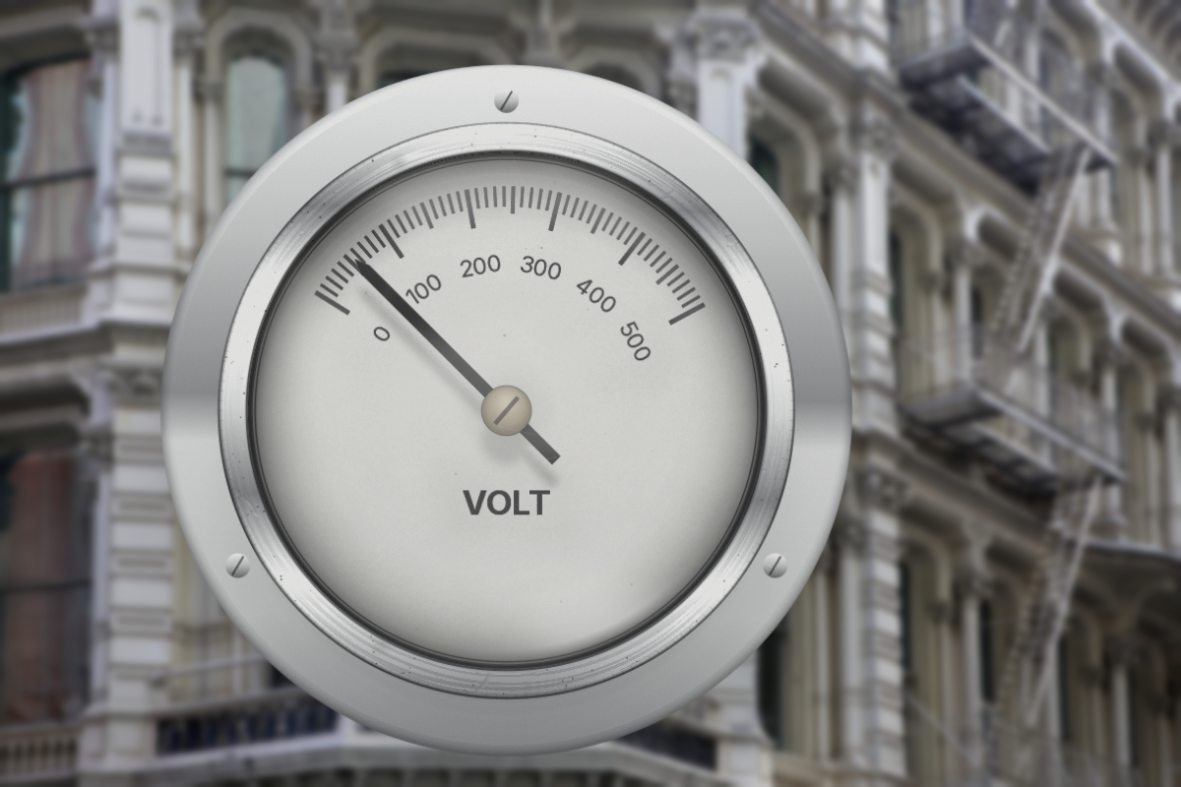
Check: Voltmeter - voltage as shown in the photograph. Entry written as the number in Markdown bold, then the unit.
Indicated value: **55** V
